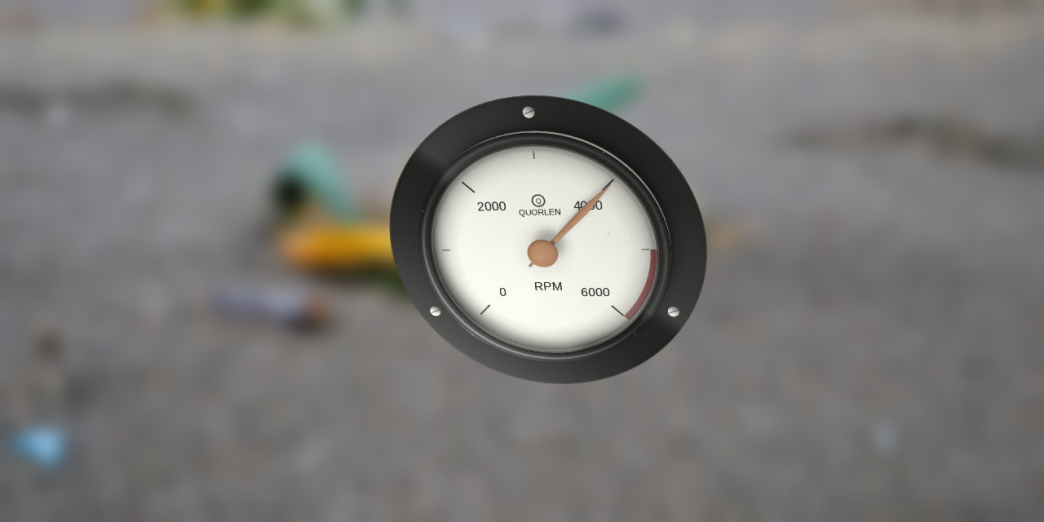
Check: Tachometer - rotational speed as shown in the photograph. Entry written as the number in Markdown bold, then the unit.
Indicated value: **4000** rpm
